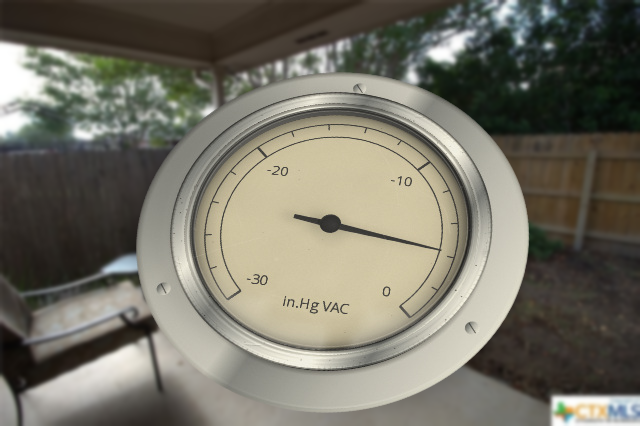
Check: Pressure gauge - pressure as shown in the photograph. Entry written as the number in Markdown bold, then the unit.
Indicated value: **-4** inHg
